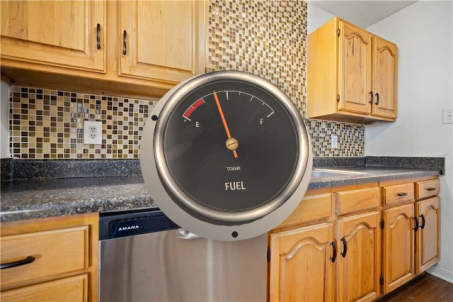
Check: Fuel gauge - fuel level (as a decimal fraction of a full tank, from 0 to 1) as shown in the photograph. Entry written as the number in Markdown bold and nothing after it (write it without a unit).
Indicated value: **0.375**
